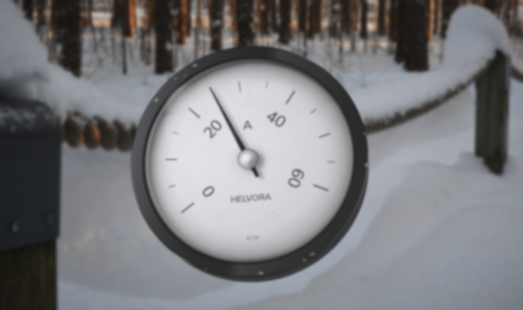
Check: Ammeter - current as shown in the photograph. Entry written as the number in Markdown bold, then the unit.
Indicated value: **25** A
